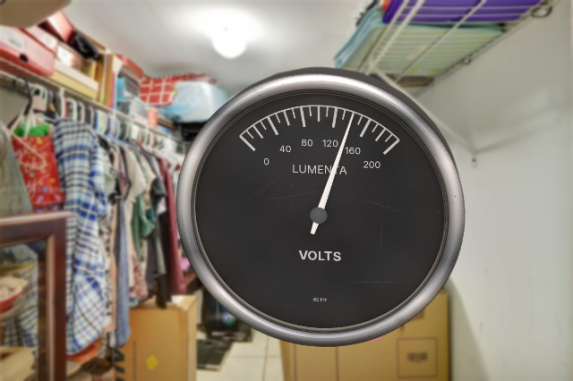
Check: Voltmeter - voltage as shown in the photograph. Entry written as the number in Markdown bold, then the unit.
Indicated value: **140** V
